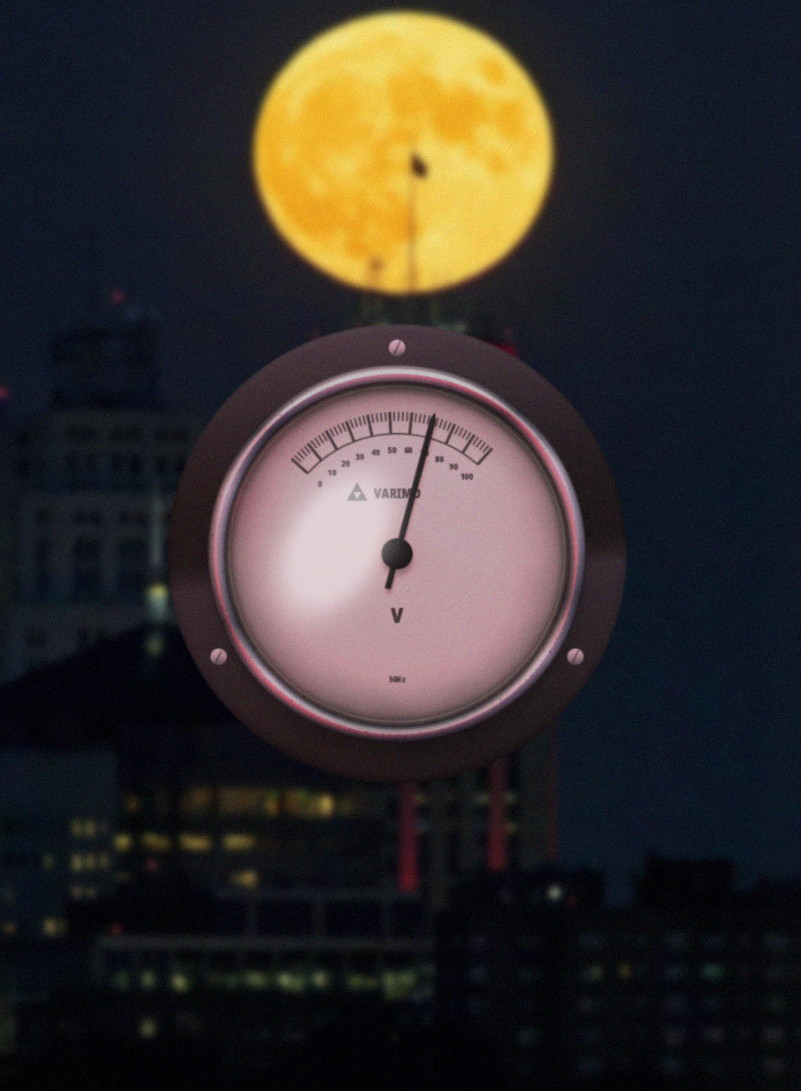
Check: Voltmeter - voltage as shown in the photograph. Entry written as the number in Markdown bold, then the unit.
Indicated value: **70** V
